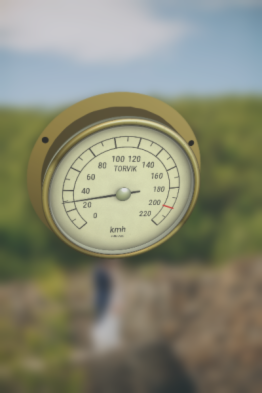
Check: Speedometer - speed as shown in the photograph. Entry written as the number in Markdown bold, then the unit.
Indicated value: **30** km/h
